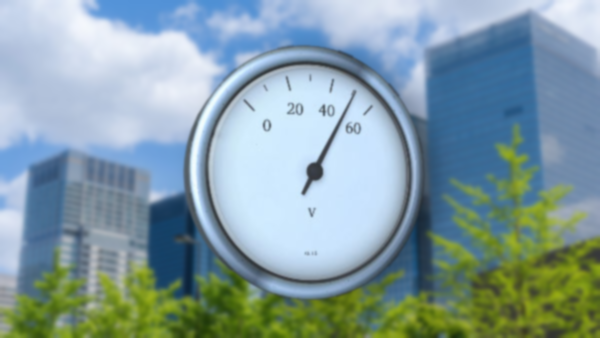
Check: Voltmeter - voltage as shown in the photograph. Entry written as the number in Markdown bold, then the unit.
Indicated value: **50** V
